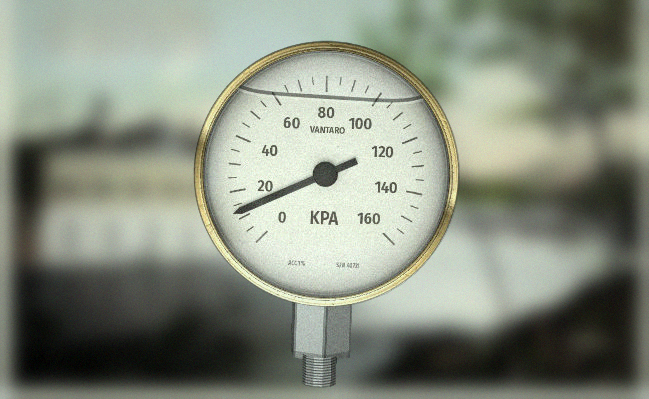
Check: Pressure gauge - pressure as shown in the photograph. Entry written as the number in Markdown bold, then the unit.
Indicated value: **12.5** kPa
